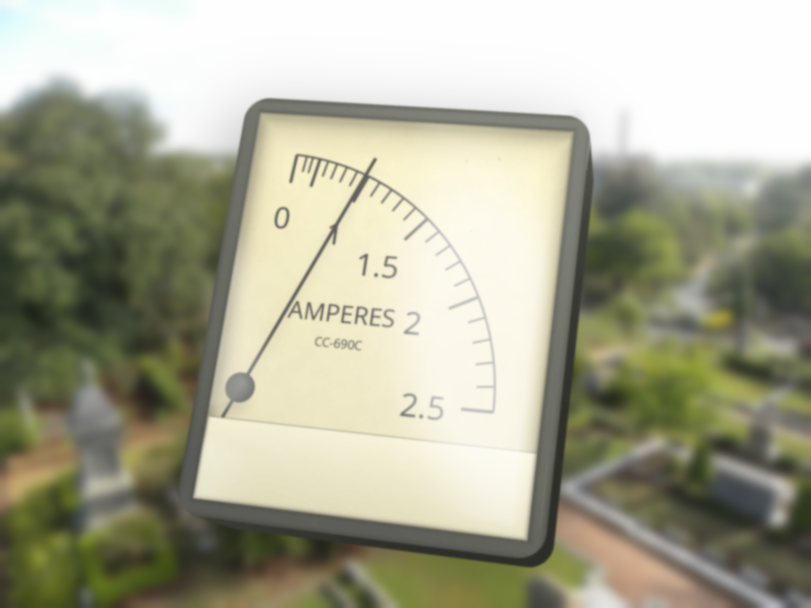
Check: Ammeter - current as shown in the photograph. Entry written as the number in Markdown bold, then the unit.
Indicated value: **1** A
